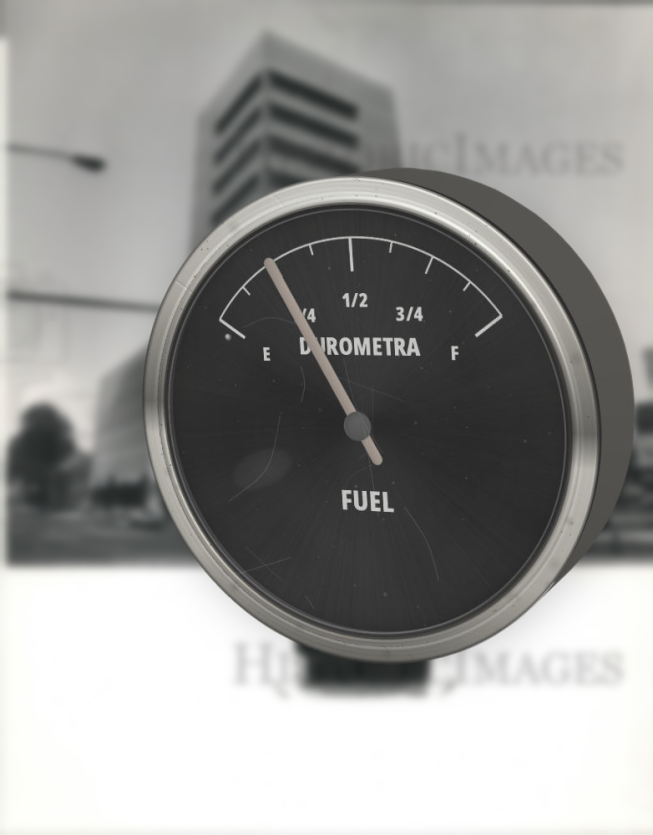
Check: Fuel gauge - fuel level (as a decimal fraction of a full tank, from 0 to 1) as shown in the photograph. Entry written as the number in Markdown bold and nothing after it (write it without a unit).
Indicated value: **0.25**
